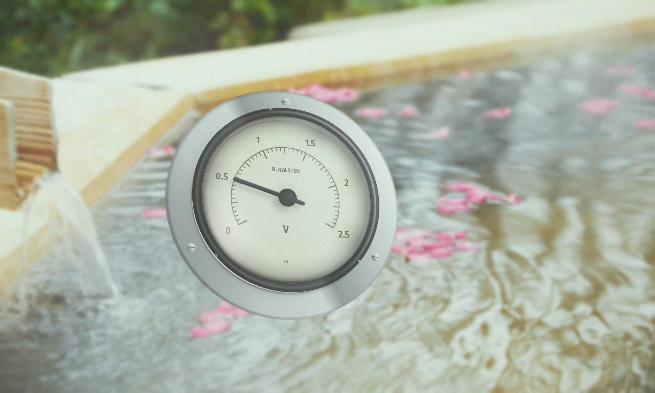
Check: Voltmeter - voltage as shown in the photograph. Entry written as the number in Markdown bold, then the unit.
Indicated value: **0.5** V
